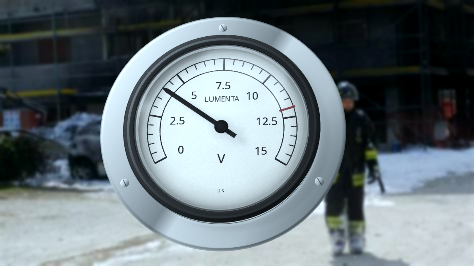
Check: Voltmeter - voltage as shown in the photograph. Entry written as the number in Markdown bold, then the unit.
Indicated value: **4** V
